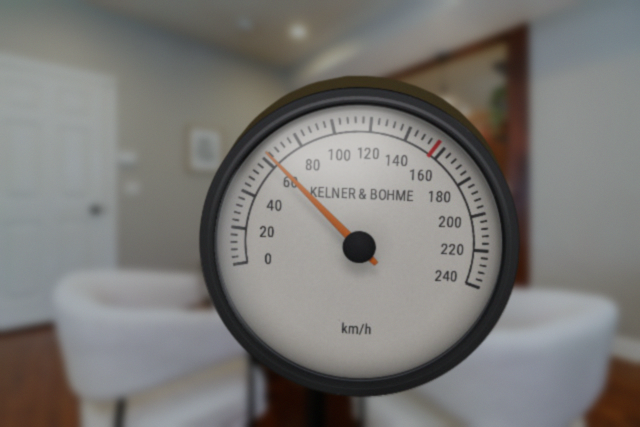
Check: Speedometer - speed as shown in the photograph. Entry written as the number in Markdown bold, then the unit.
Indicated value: **64** km/h
